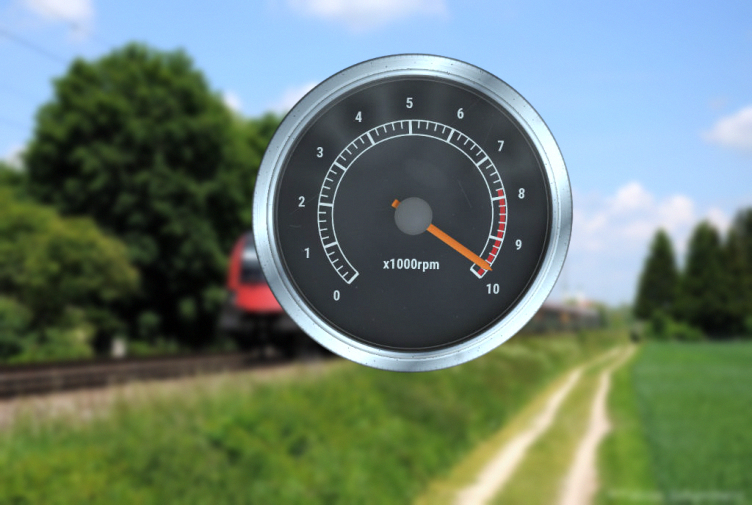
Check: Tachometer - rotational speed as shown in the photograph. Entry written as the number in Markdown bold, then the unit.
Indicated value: **9700** rpm
